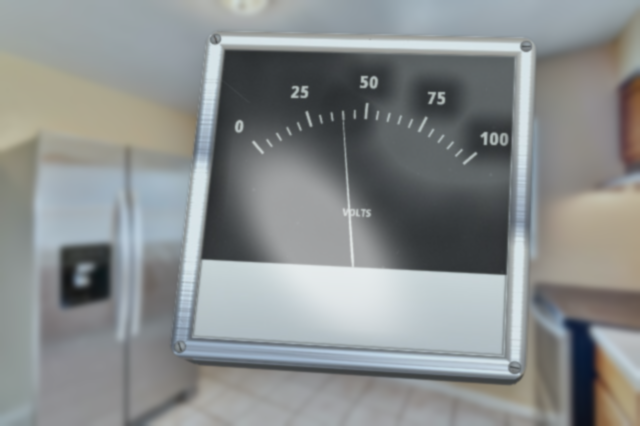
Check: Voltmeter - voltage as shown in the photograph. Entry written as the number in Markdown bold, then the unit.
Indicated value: **40** V
